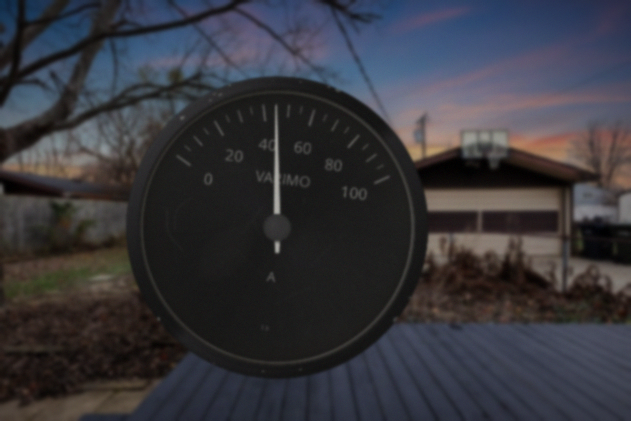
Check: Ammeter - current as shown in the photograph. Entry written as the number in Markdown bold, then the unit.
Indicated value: **45** A
